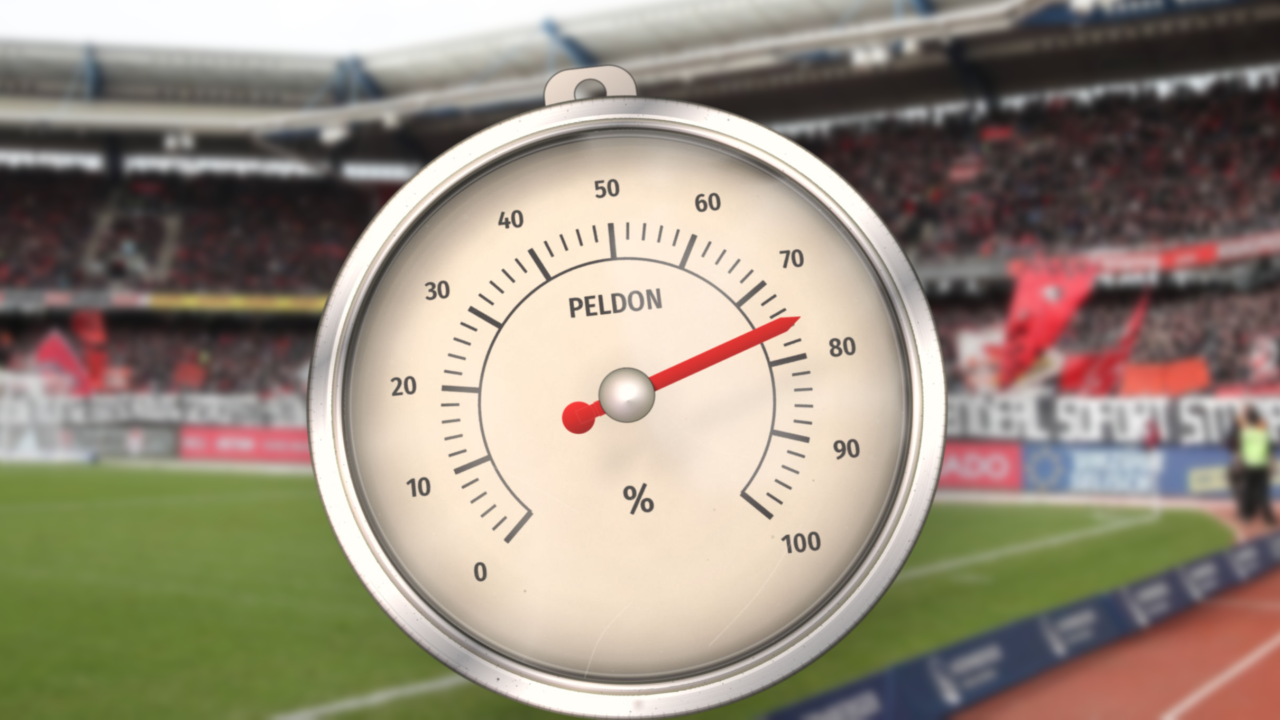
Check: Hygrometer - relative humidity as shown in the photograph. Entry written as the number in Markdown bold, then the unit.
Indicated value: **76** %
